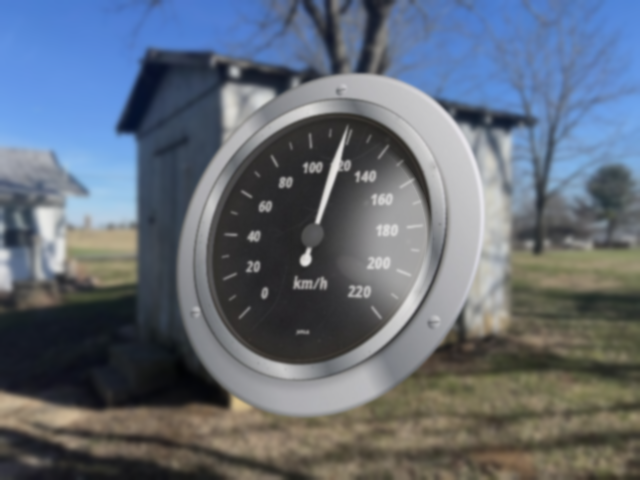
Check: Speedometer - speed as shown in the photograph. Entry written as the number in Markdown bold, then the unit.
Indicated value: **120** km/h
